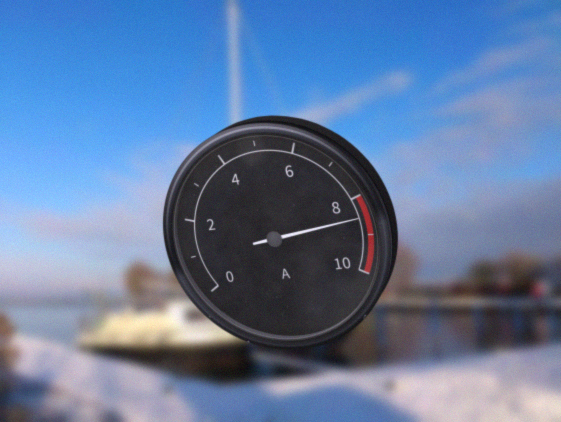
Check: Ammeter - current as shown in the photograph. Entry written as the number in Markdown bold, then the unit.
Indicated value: **8.5** A
